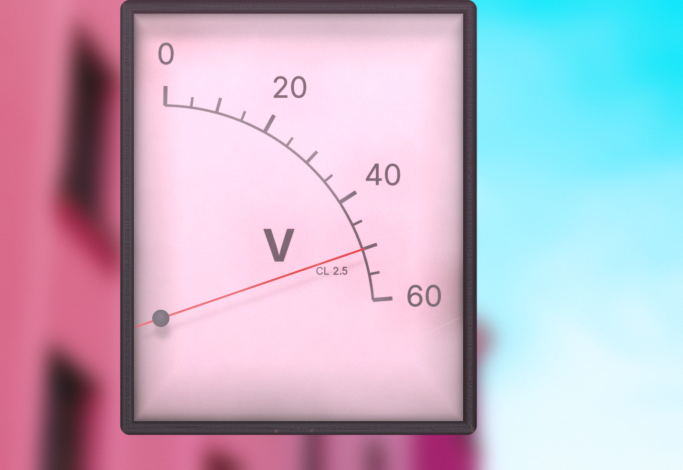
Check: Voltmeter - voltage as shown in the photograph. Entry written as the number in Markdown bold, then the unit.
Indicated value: **50** V
